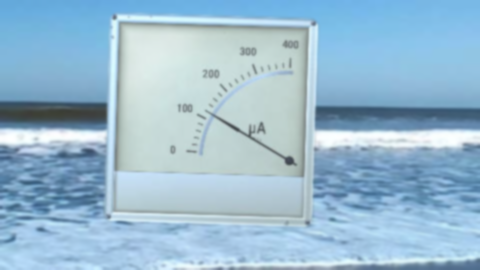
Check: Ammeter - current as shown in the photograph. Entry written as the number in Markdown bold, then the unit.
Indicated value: **120** µA
